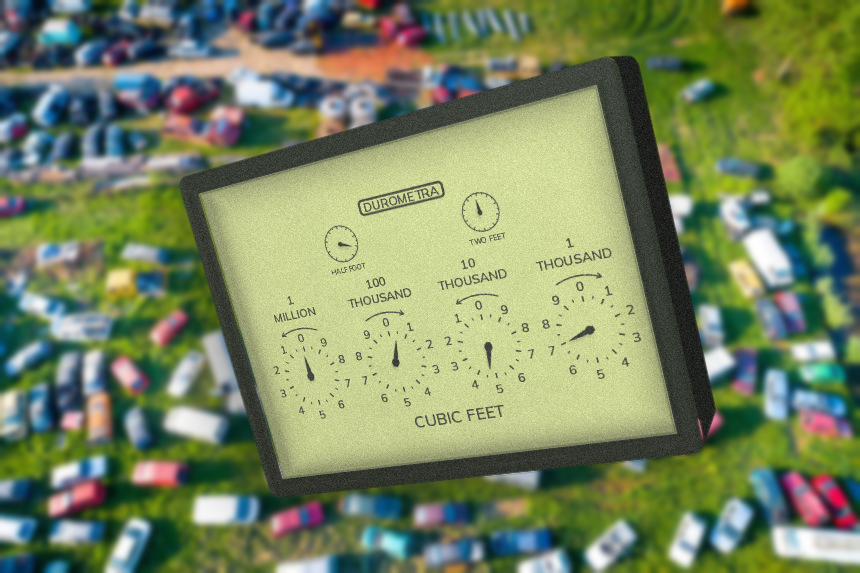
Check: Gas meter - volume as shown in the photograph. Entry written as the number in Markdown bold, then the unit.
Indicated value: **4700** ft³
